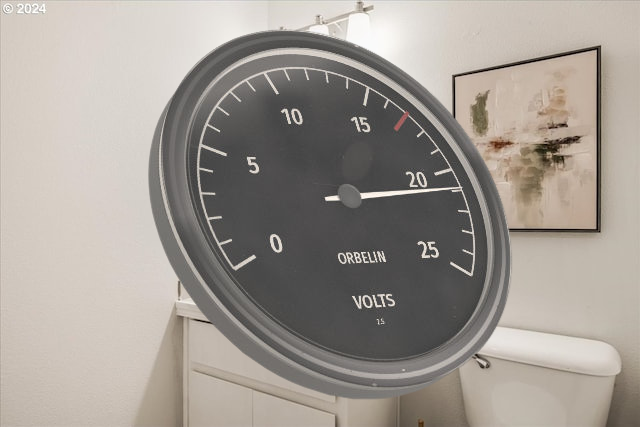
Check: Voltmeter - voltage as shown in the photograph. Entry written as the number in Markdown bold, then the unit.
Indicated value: **21** V
